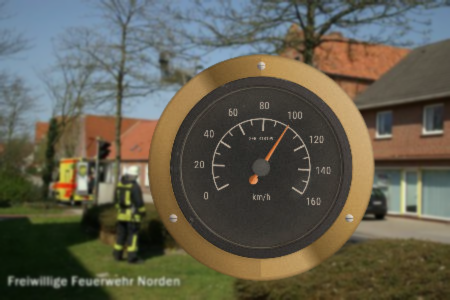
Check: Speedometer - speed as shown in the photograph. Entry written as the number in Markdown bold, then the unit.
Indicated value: **100** km/h
